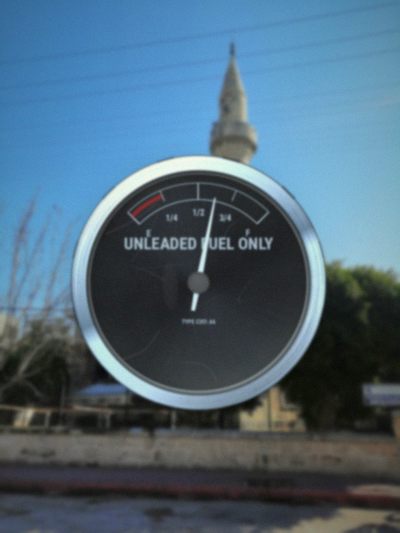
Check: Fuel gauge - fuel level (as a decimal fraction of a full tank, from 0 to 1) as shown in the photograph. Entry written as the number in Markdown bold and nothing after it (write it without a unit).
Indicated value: **0.625**
